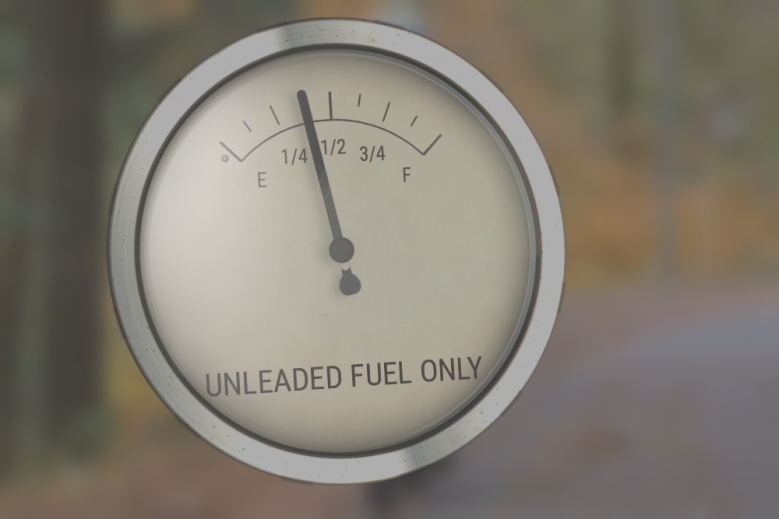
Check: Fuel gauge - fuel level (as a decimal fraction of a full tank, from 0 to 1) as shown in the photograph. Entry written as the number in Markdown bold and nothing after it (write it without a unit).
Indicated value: **0.375**
